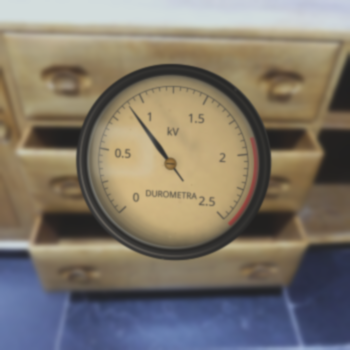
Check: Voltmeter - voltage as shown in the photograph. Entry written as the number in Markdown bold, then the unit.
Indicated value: **0.9** kV
